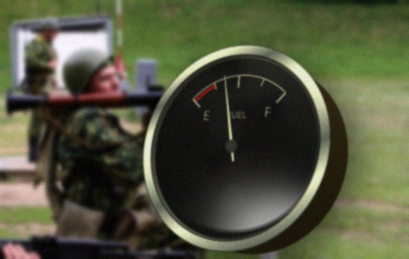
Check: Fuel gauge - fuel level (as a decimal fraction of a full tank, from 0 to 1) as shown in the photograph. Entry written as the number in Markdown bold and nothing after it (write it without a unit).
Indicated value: **0.375**
